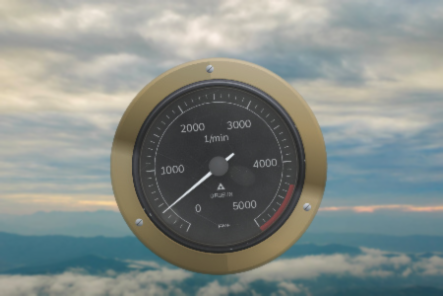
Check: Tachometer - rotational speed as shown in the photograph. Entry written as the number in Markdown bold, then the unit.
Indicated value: **400** rpm
